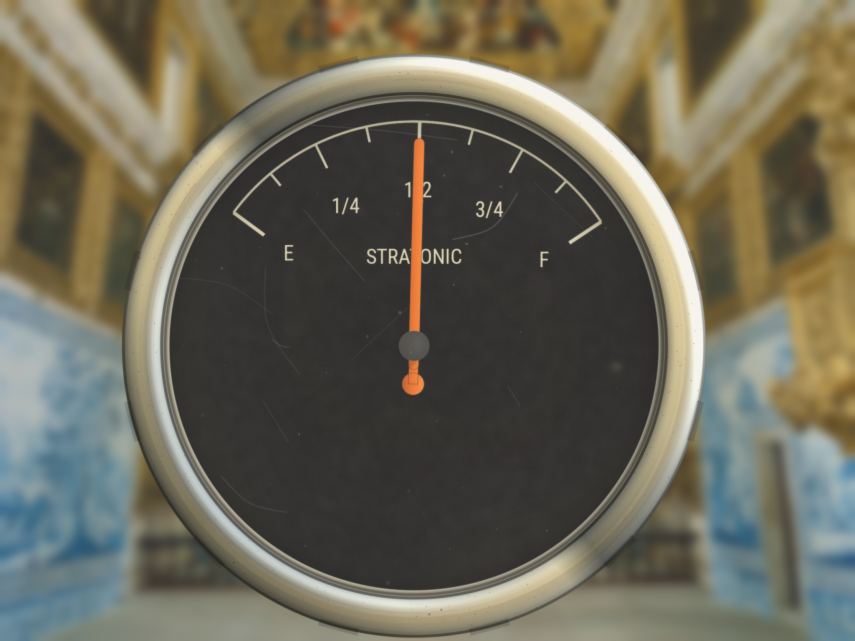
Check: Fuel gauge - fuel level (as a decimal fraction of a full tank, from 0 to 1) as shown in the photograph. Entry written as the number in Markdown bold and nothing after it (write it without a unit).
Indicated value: **0.5**
